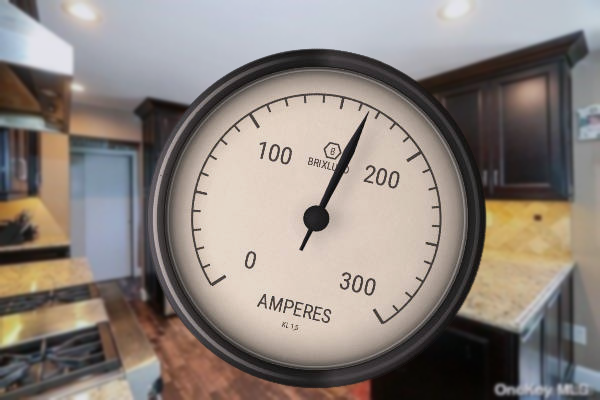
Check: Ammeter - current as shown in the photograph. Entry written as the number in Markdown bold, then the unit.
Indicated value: **165** A
